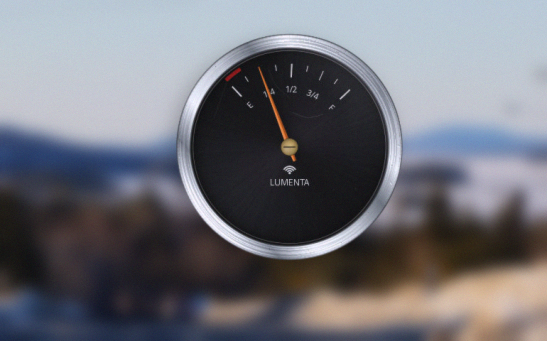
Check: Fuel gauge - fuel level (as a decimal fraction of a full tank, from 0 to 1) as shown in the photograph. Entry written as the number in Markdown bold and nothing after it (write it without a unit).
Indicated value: **0.25**
